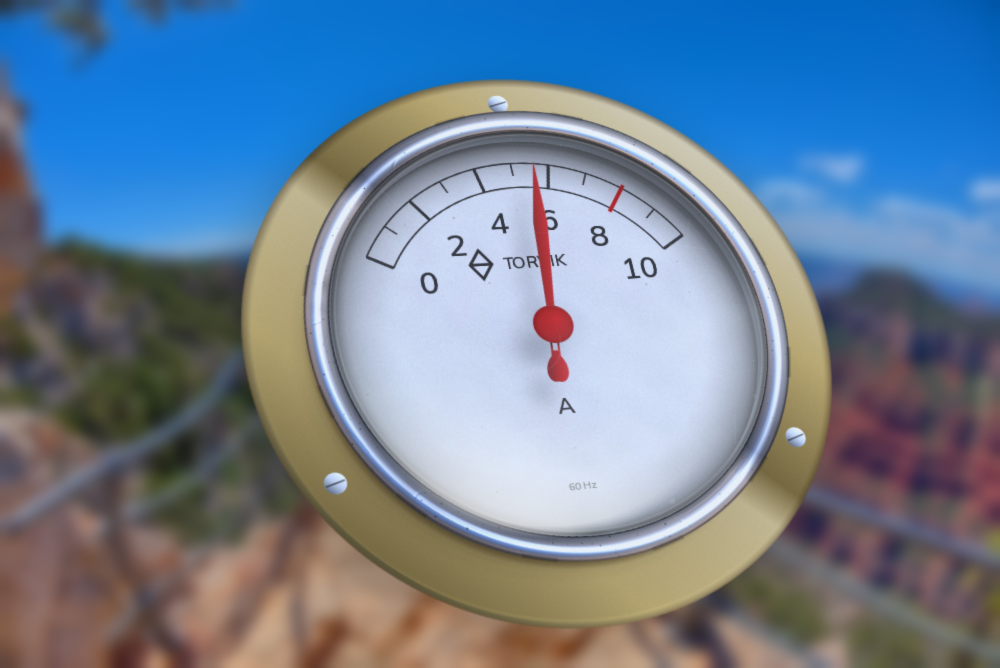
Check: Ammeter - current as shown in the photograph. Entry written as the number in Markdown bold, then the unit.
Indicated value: **5.5** A
